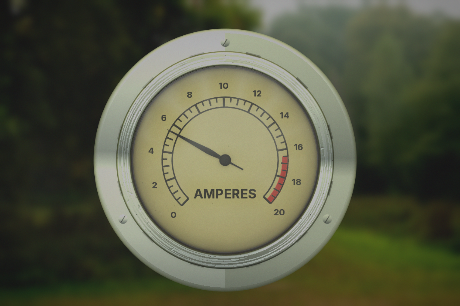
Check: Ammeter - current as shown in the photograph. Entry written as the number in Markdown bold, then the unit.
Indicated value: **5.5** A
